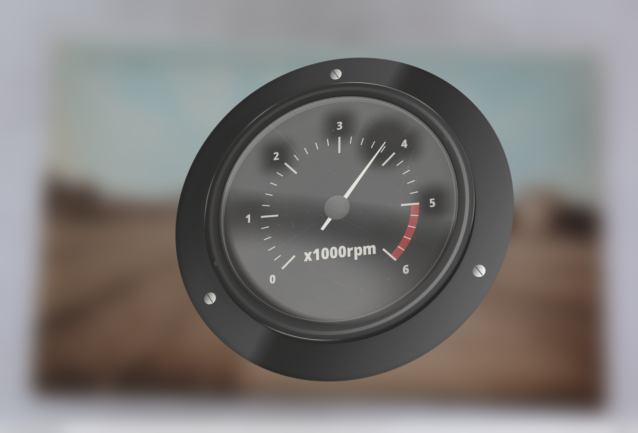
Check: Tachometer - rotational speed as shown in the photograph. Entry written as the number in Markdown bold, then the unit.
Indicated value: **3800** rpm
